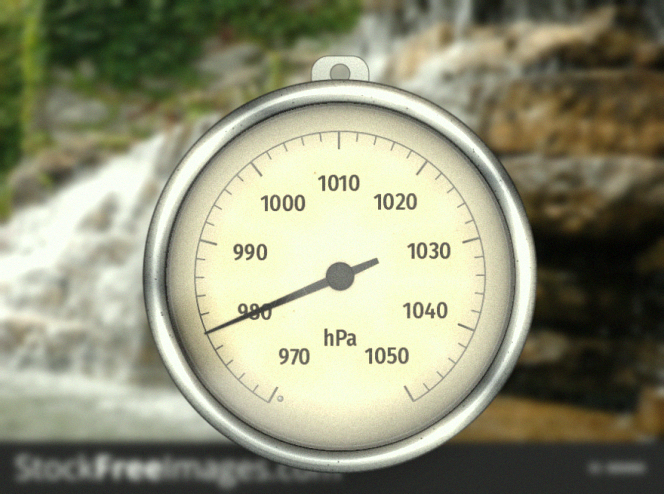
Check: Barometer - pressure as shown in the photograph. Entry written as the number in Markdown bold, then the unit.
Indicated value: **980** hPa
